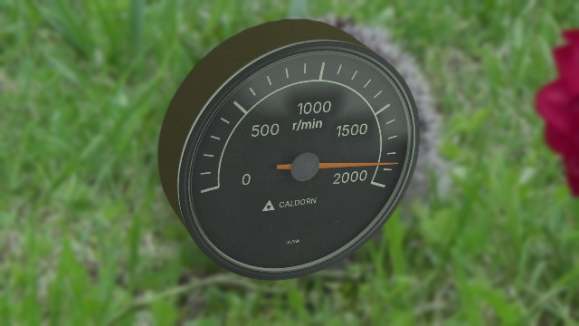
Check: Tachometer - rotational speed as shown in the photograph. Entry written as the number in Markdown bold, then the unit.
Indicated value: **1850** rpm
